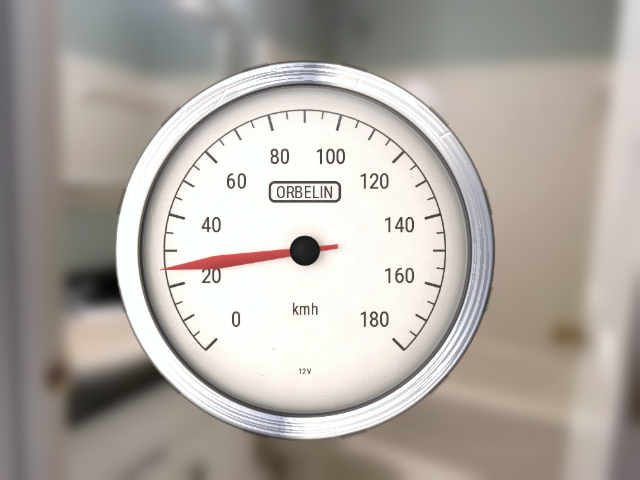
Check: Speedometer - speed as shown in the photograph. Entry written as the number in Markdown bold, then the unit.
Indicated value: **25** km/h
